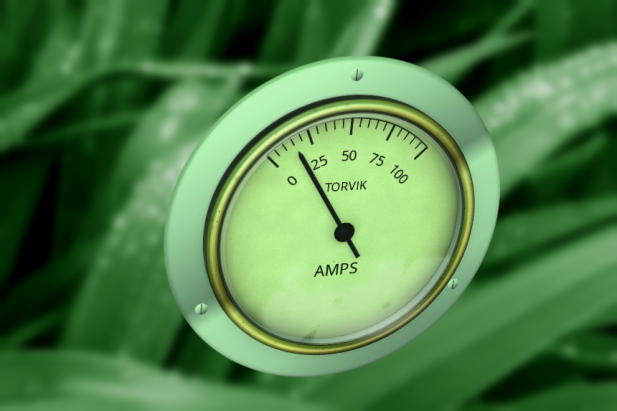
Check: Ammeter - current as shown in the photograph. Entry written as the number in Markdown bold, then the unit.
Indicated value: **15** A
